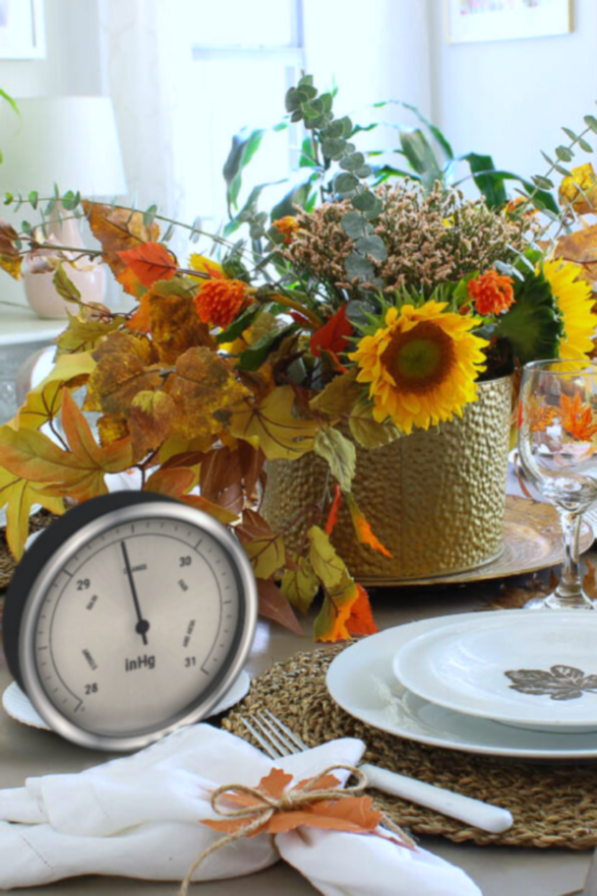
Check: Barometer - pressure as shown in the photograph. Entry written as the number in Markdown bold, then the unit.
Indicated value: **29.4** inHg
